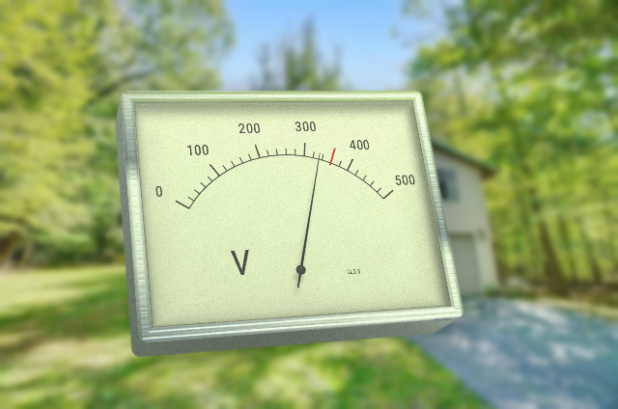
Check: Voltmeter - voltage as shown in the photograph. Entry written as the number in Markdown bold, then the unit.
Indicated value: **330** V
